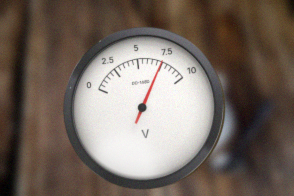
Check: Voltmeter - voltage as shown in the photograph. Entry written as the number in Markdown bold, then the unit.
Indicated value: **7.5** V
